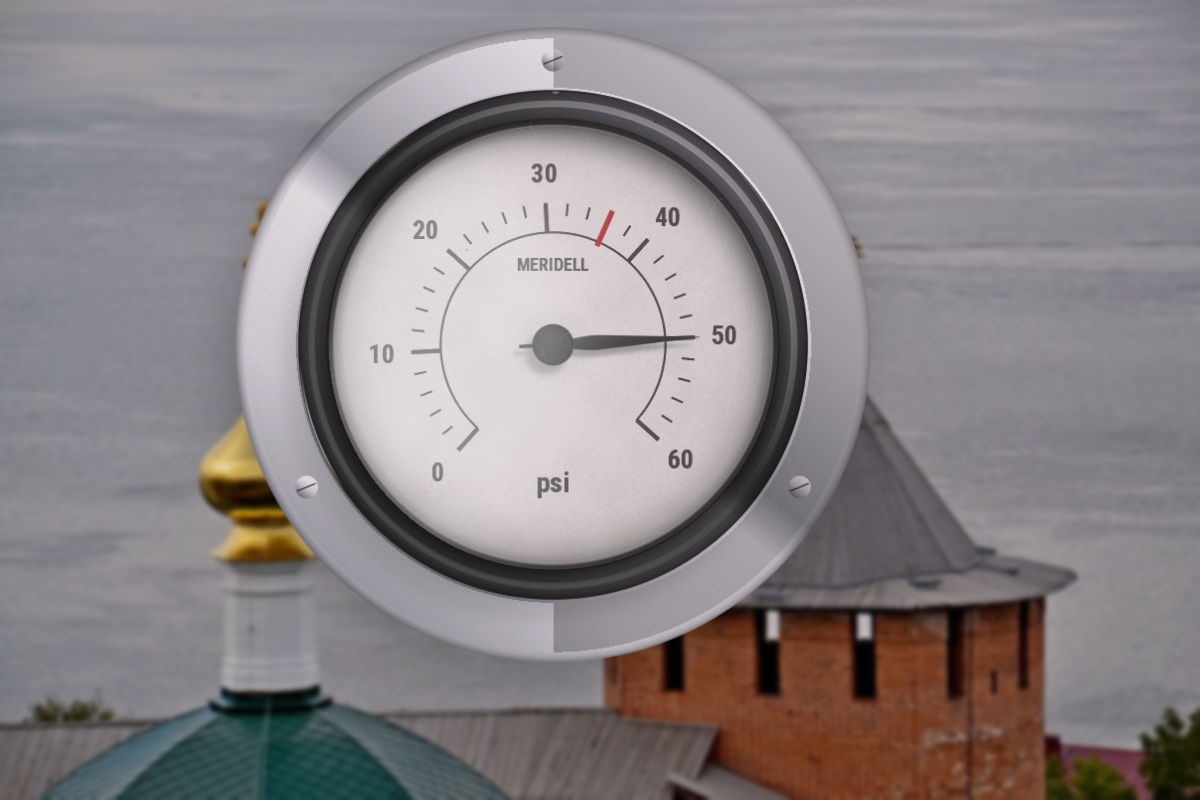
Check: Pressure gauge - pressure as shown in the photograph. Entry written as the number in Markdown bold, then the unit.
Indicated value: **50** psi
